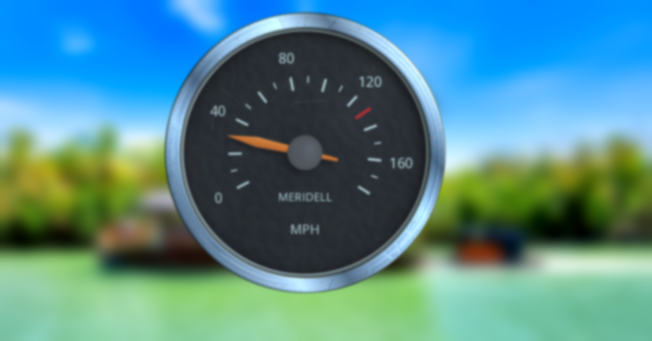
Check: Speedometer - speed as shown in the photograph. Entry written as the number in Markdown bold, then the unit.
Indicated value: **30** mph
